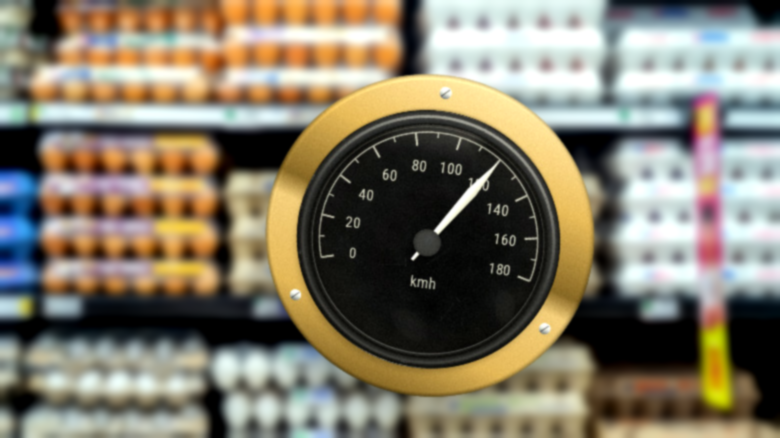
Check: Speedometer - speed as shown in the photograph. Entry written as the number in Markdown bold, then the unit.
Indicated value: **120** km/h
